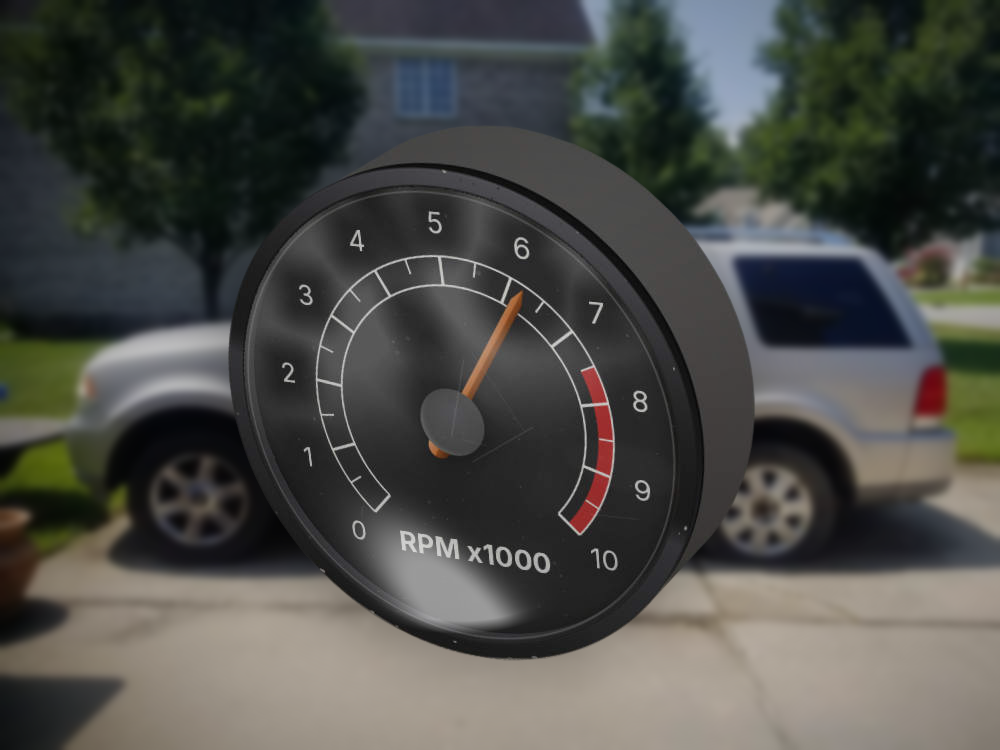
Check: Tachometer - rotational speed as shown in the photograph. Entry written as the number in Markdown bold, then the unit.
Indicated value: **6250** rpm
